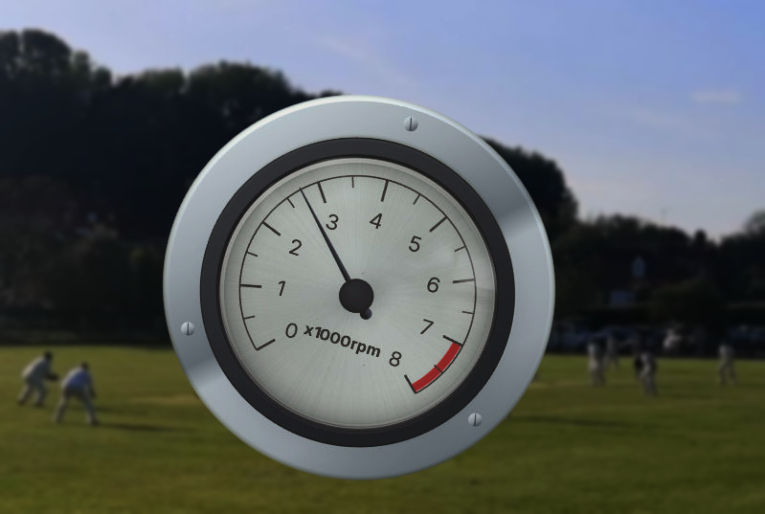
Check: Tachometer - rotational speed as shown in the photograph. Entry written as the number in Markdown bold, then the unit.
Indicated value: **2750** rpm
